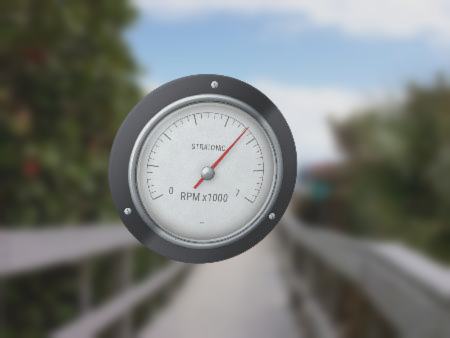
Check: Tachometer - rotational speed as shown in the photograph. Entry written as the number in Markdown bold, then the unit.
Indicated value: **4600** rpm
